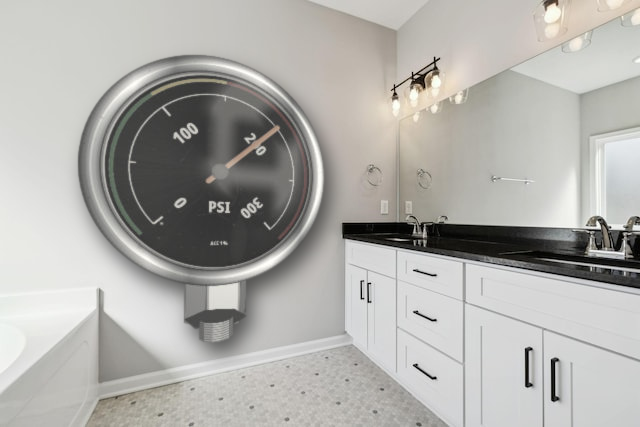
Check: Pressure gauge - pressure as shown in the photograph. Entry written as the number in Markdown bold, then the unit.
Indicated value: **200** psi
